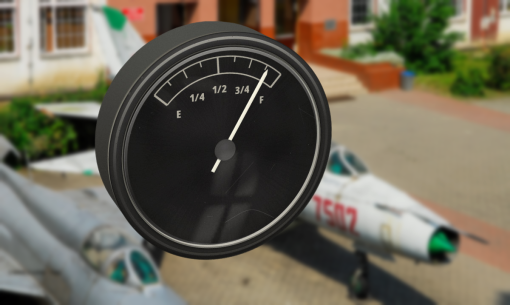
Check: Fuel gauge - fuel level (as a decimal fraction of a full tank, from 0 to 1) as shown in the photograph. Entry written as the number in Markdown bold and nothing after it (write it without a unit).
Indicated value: **0.875**
